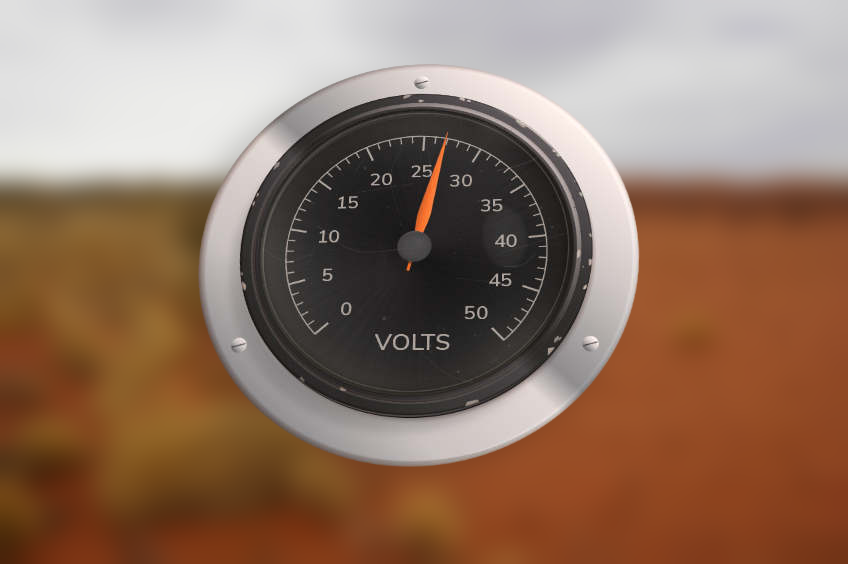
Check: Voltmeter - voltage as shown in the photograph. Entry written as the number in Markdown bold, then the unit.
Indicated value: **27** V
